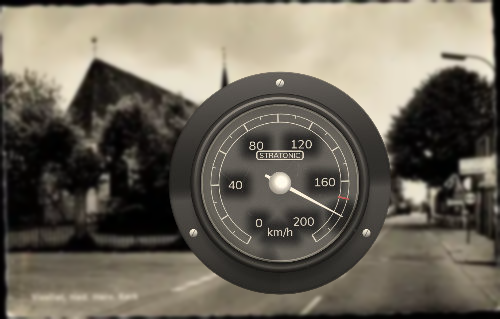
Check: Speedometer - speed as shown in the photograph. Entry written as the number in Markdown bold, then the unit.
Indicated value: **180** km/h
